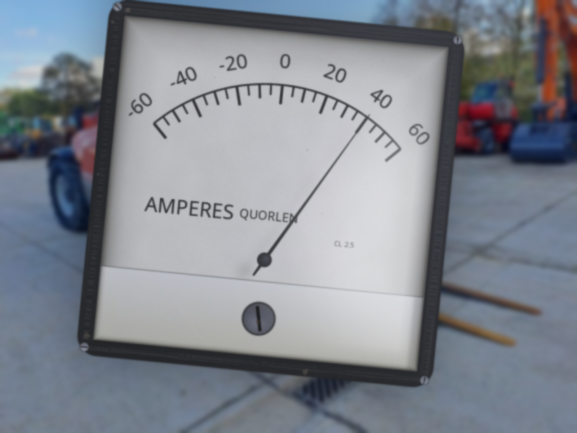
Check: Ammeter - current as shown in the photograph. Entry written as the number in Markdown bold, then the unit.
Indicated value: **40** A
